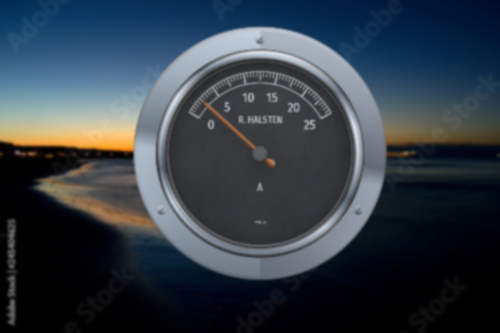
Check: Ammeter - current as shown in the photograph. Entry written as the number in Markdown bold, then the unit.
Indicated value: **2.5** A
